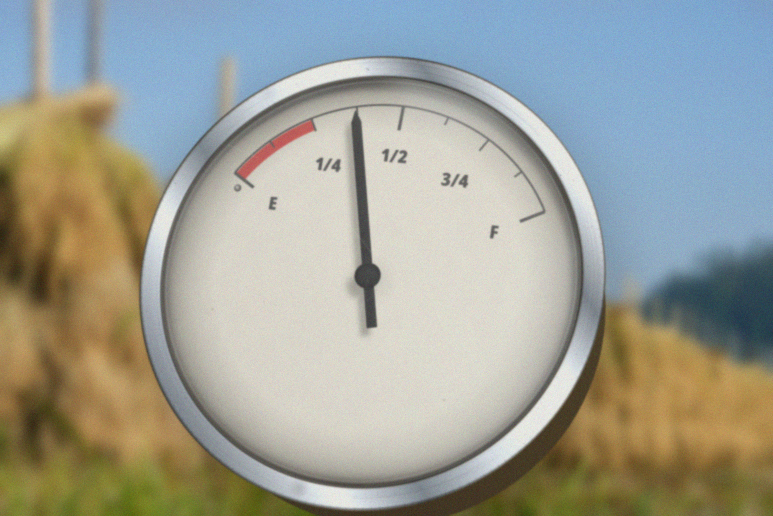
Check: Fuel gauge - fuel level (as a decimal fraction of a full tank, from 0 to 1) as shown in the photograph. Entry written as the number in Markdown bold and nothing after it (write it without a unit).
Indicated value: **0.375**
